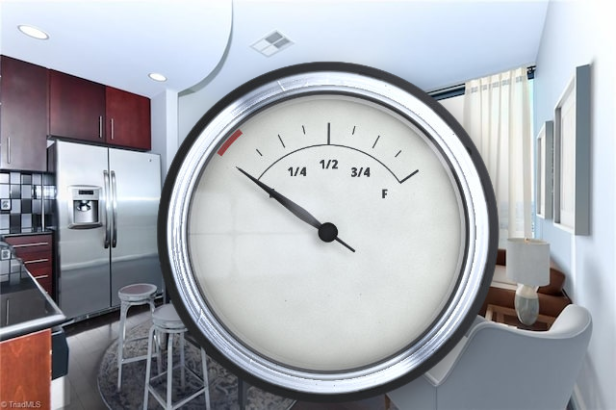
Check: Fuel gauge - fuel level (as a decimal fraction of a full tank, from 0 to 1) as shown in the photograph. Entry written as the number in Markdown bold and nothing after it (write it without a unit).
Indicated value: **0**
